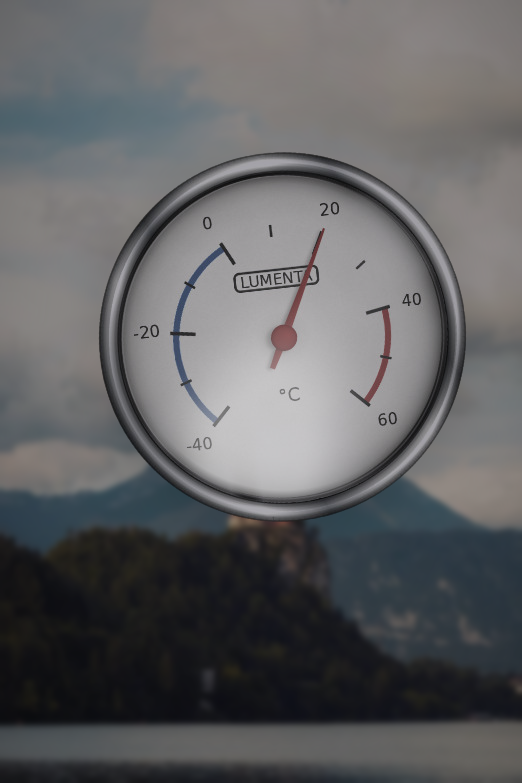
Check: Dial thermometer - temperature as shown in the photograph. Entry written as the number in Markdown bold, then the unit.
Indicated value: **20** °C
